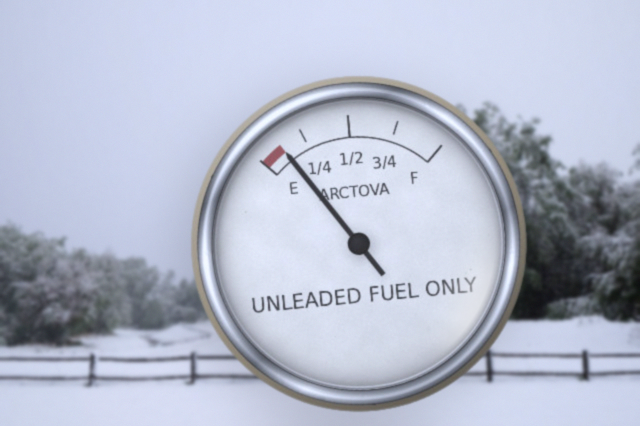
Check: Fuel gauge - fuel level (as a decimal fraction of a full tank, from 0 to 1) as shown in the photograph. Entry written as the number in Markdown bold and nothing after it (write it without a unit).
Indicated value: **0.125**
